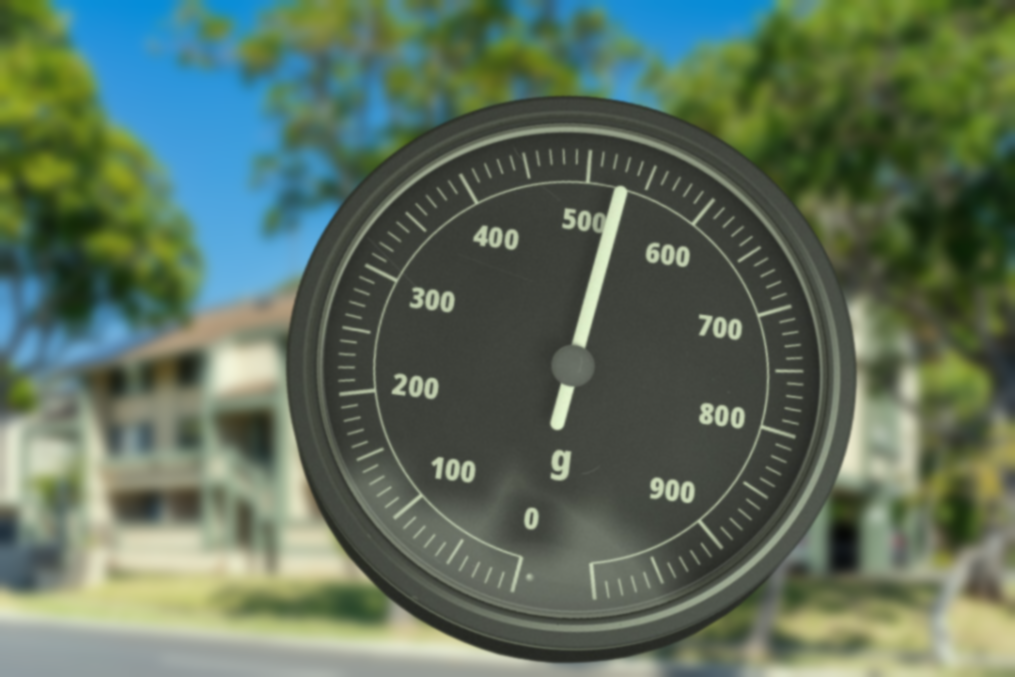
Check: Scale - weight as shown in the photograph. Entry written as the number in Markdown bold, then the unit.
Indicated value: **530** g
